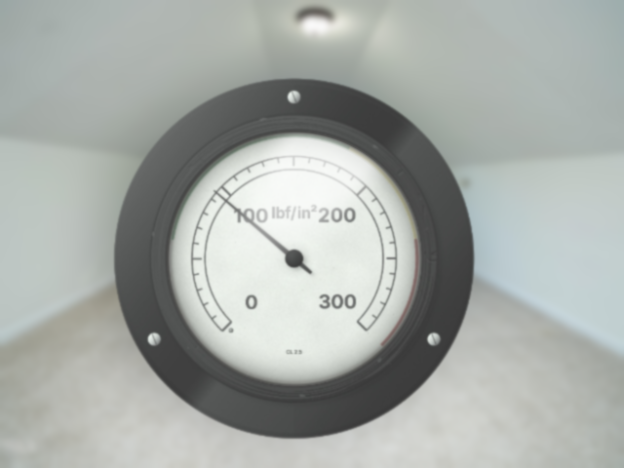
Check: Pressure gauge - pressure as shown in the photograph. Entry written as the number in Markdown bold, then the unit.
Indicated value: **95** psi
